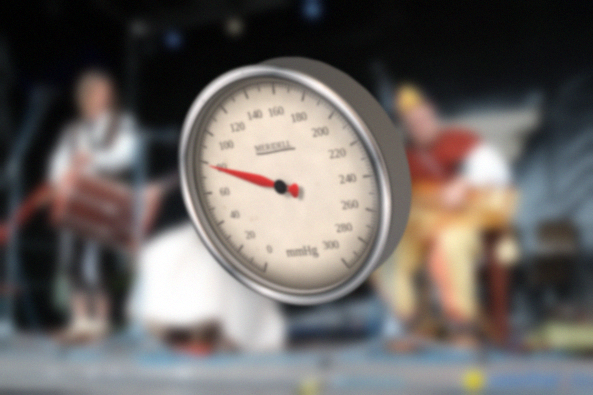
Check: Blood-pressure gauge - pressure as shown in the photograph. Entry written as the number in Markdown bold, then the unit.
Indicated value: **80** mmHg
